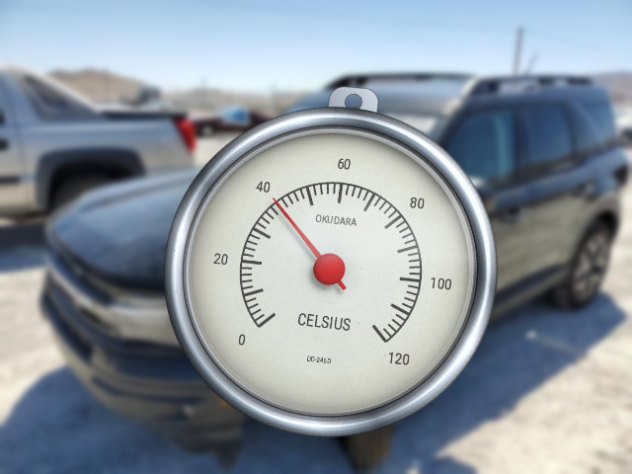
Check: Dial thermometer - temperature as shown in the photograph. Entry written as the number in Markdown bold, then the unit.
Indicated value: **40** °C
